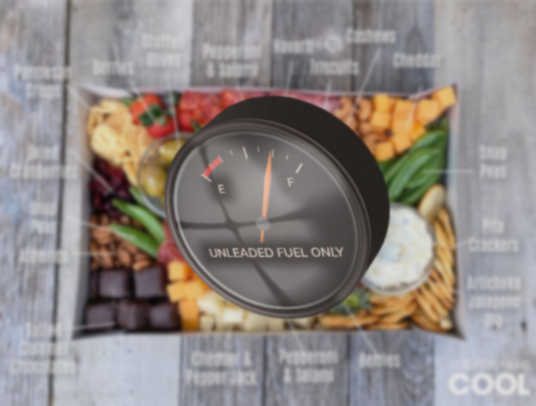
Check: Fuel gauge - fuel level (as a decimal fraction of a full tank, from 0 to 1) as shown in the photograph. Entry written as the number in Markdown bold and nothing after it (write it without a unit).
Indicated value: **0.75**
